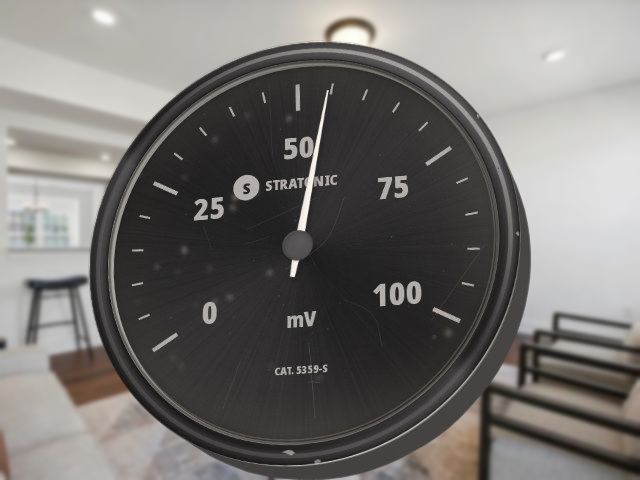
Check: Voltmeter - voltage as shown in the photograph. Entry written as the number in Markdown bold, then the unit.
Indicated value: **55** mV
